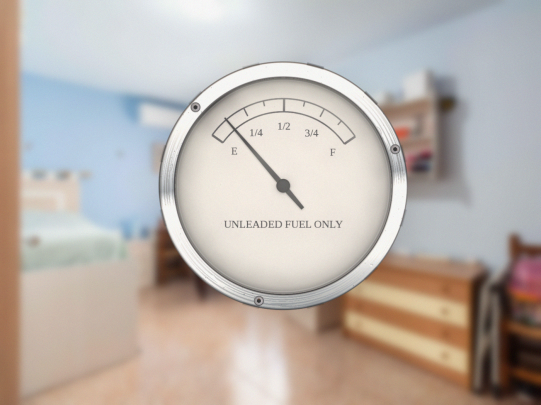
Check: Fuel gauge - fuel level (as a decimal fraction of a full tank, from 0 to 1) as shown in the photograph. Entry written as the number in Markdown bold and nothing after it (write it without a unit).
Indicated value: **0.125**
